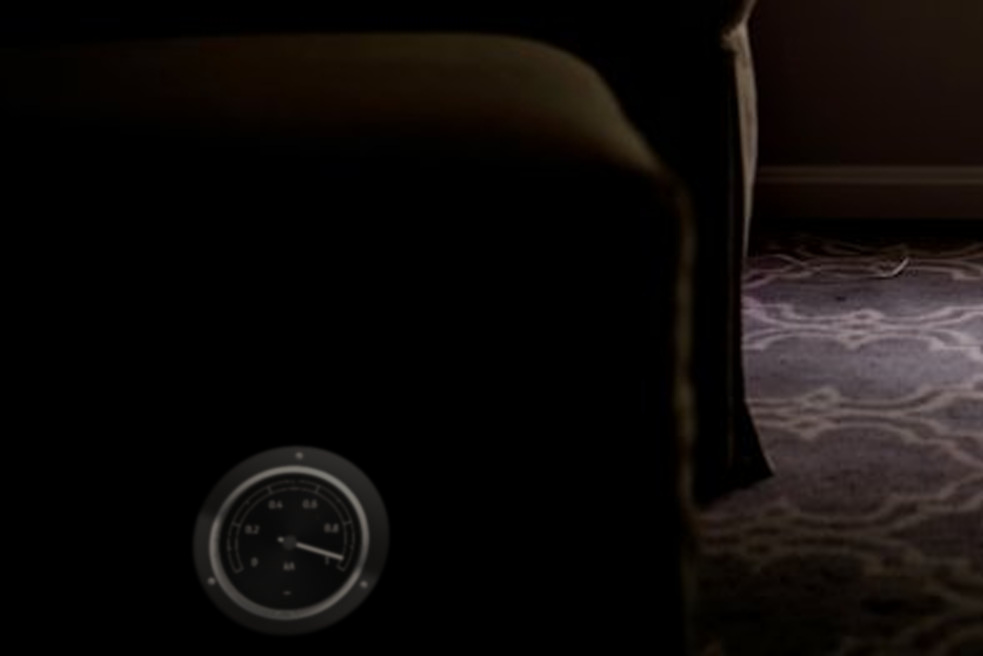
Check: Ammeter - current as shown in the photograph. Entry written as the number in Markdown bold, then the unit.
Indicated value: **0.95** kA
